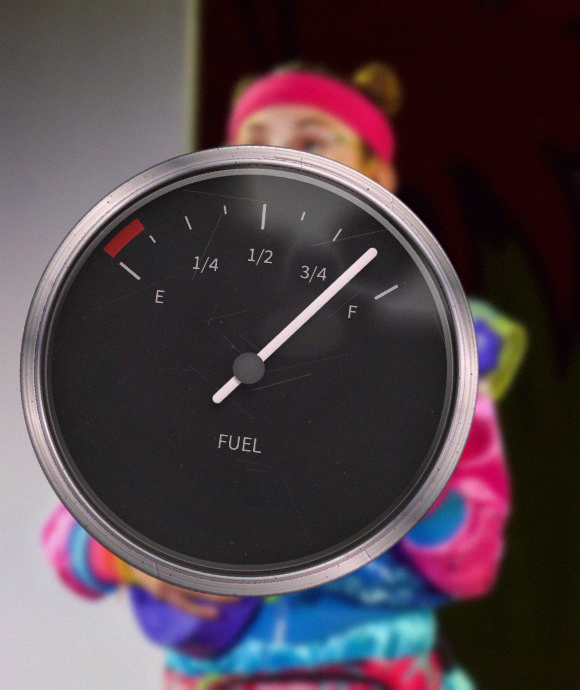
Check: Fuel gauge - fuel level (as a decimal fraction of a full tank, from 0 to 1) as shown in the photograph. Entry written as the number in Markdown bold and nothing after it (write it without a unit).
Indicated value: **0.875**
